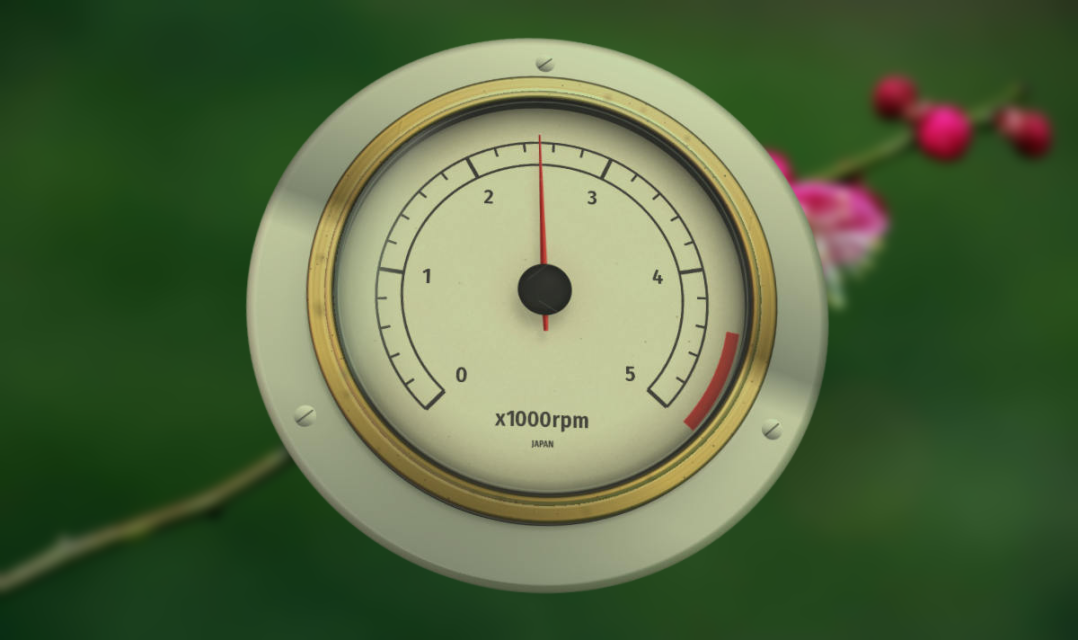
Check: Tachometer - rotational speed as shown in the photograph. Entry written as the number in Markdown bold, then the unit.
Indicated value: **2500** rpm
